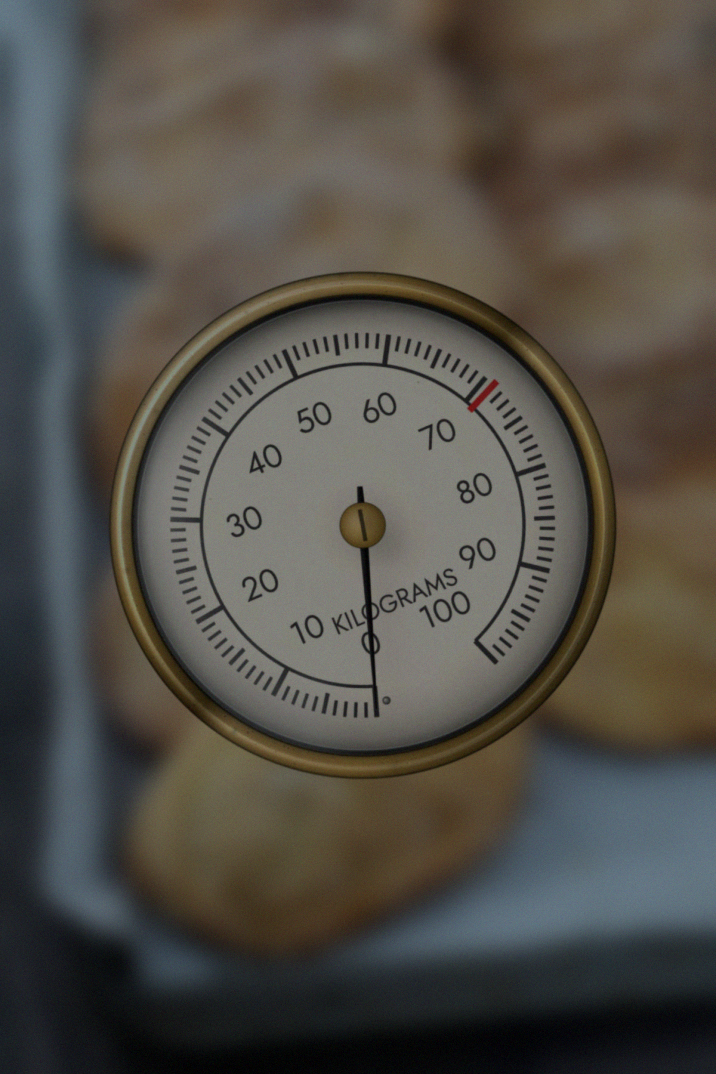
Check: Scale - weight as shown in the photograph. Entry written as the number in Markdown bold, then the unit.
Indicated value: **0** kg
